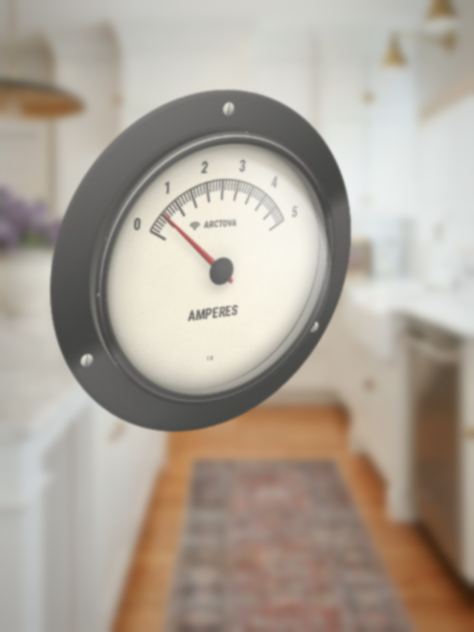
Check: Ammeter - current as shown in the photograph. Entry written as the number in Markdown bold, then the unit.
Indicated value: **0.5** A
